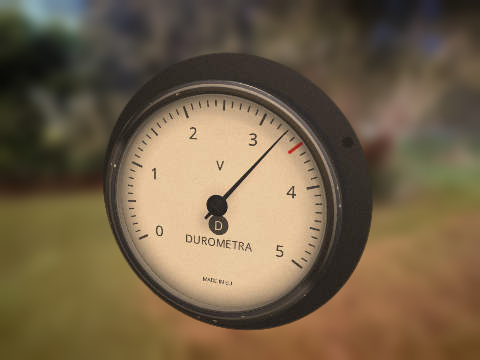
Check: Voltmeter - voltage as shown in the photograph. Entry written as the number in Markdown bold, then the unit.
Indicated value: **3.3** V
